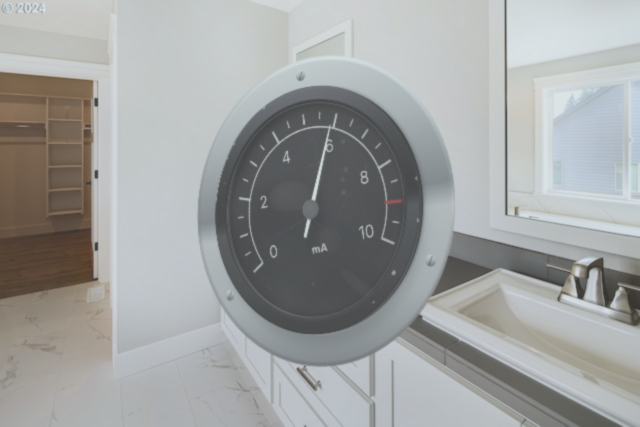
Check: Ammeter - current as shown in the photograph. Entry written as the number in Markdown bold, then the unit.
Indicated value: **6** mA
